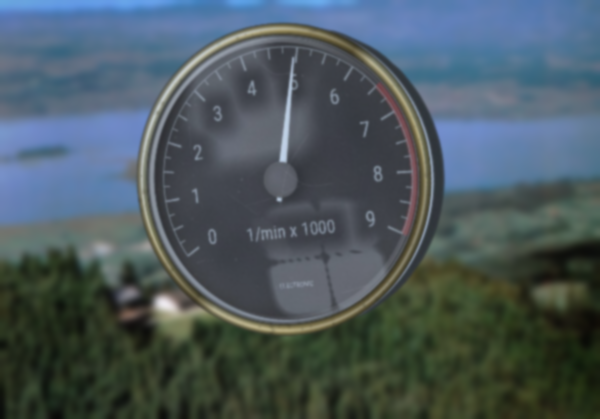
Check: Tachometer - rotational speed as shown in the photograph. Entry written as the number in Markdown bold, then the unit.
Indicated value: **5000** rpm
